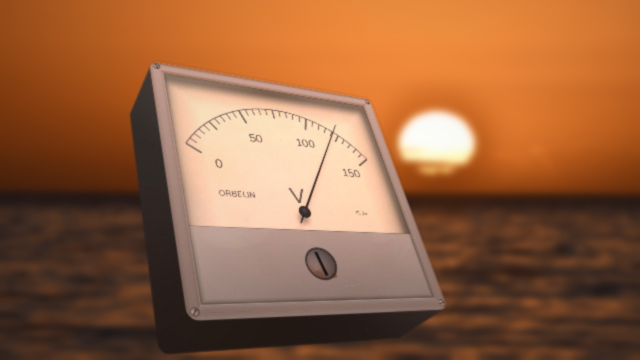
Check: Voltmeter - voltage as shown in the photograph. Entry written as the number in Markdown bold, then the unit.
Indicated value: **120** V
